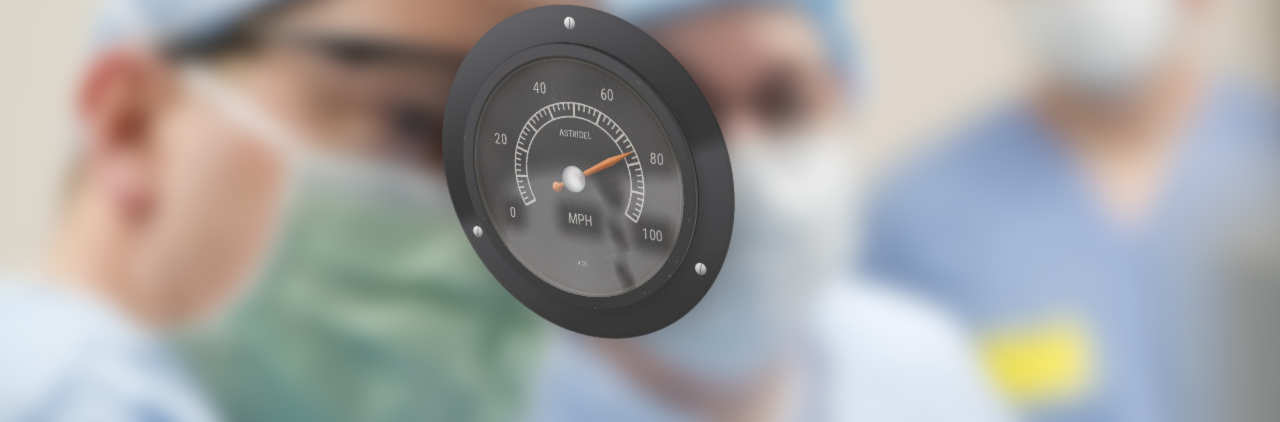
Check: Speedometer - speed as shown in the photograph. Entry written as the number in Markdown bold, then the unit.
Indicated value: **76** mph
